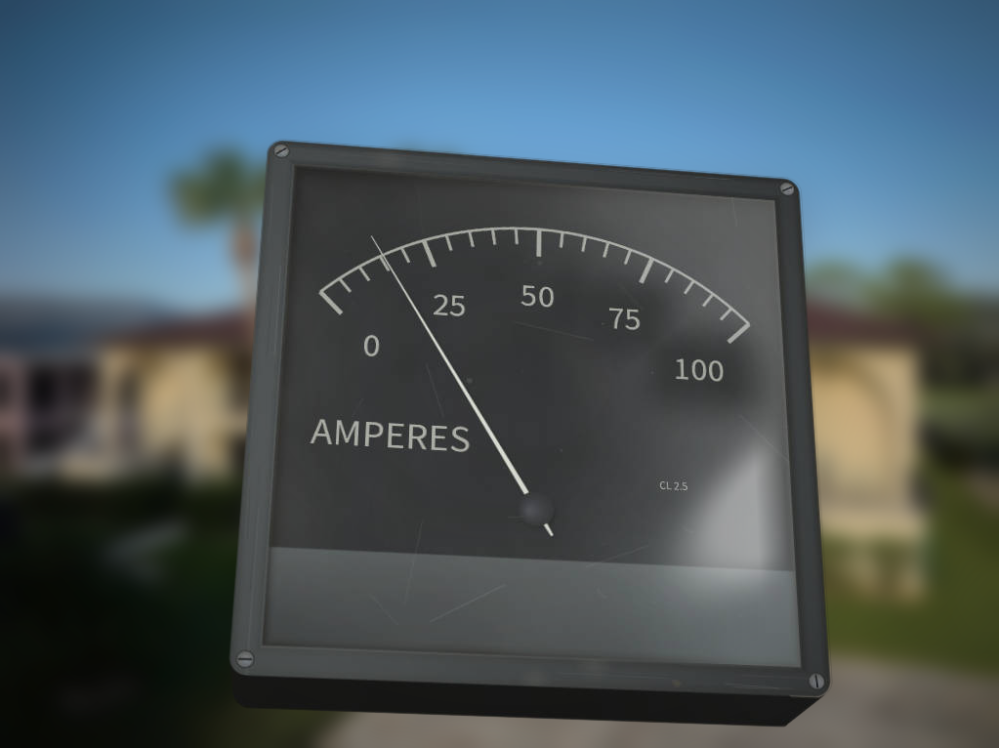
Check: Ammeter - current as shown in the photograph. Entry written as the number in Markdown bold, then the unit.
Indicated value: **15** A
